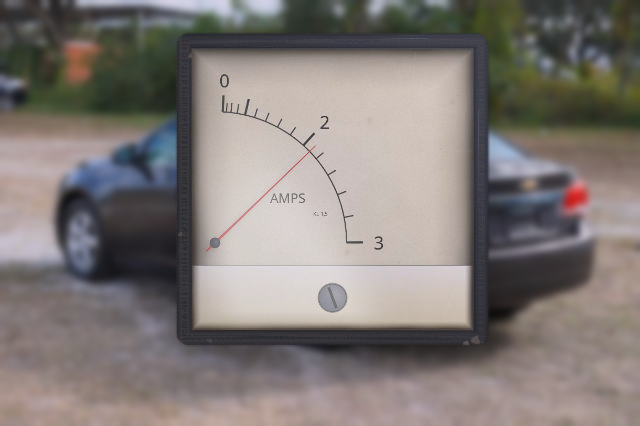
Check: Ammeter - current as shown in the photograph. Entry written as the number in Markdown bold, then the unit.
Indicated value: **2.1** A
